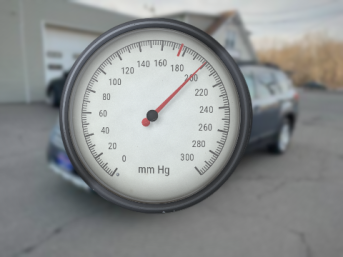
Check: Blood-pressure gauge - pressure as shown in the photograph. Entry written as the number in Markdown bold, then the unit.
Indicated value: **200** mmHg
